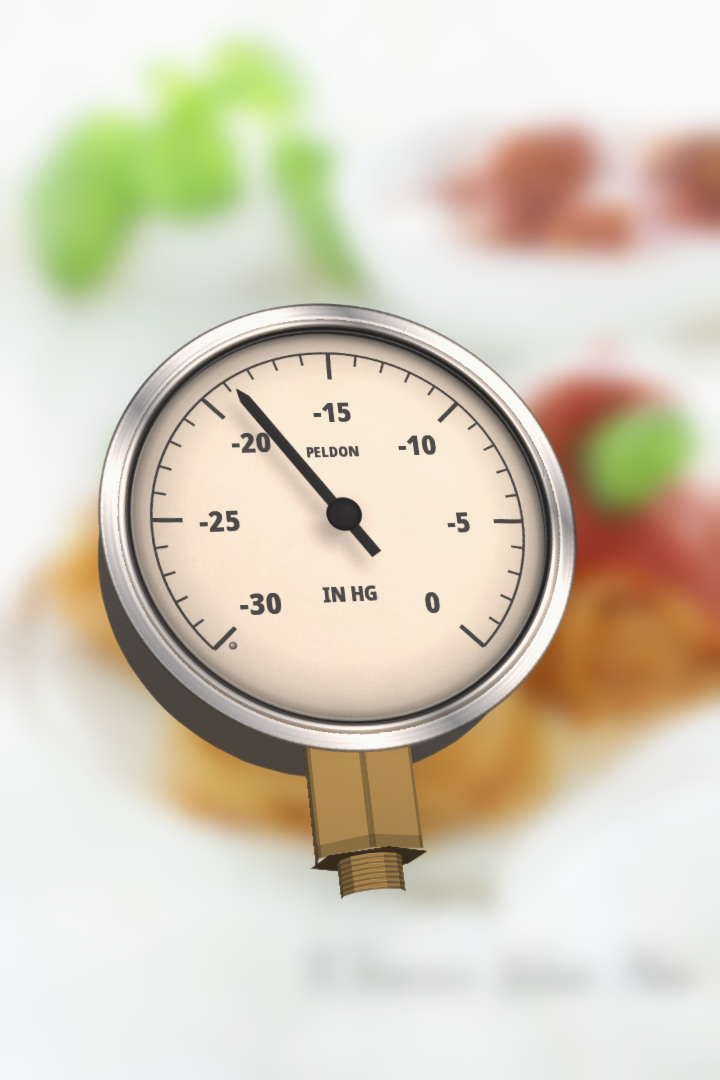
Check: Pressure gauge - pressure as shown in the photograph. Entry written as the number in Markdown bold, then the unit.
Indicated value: **-19** inHg
